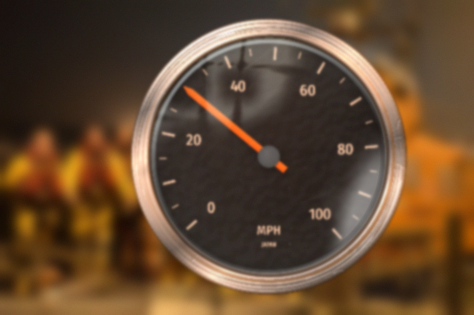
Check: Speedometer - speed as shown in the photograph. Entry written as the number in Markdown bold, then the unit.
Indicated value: **30** mph
